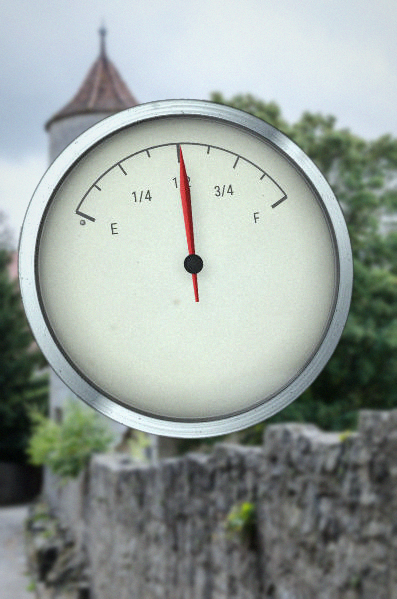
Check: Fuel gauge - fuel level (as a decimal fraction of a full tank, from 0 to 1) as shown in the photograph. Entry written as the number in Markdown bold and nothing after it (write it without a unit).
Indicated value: **0.5**
